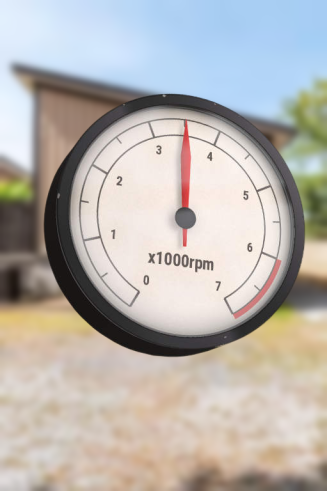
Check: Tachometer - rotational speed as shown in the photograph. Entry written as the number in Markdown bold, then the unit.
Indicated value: **3500** rpm
